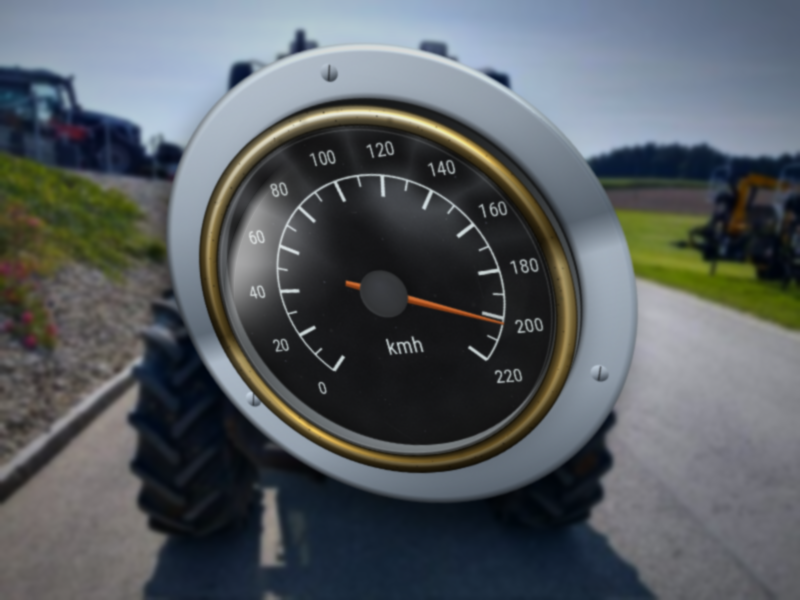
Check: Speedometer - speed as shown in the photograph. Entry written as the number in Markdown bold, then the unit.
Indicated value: **200** km/h
